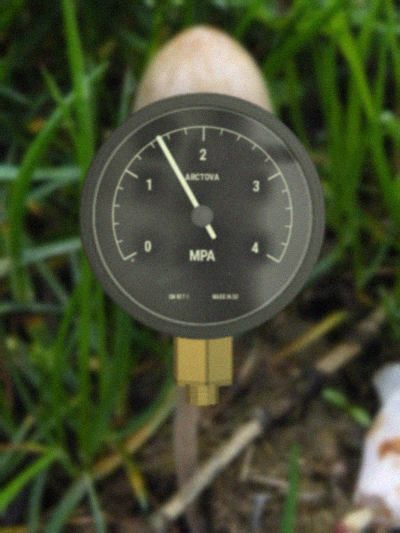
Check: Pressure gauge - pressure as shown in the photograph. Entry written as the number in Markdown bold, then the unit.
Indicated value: **1.5** MPa
